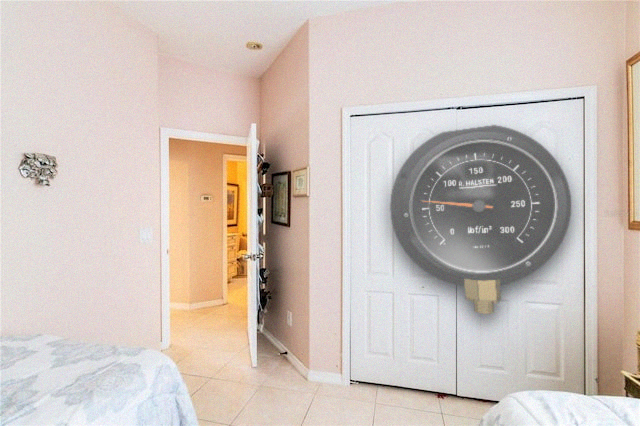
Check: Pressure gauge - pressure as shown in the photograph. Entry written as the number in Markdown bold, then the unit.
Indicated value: **60** psi
